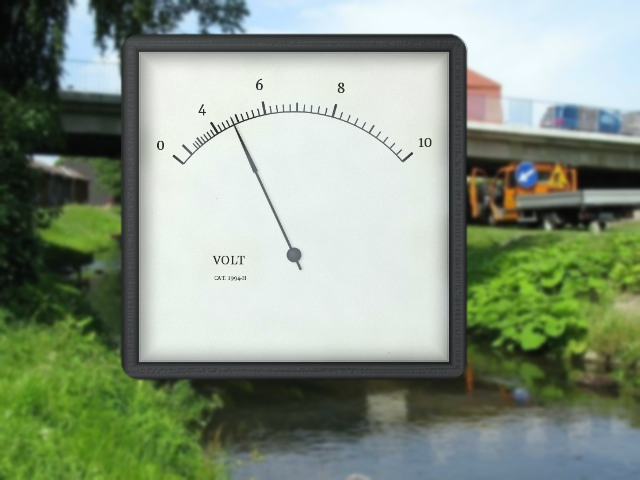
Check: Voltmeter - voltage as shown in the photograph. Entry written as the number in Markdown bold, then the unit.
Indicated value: **4.8** V
